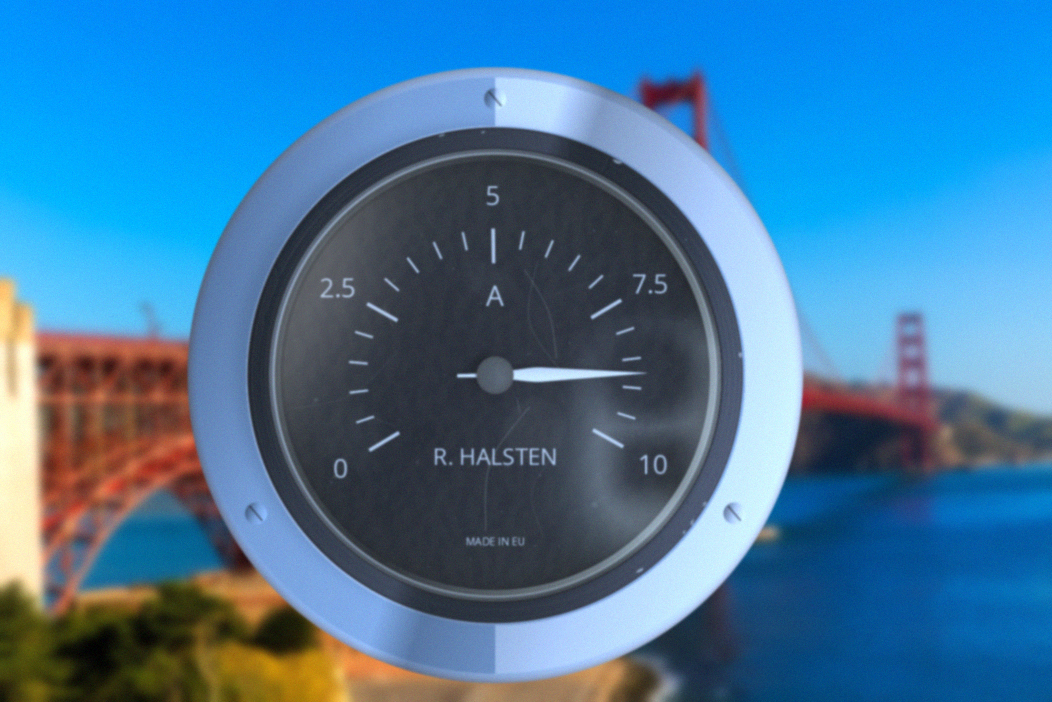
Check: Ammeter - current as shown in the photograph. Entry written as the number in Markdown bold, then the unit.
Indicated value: **8.75** A
